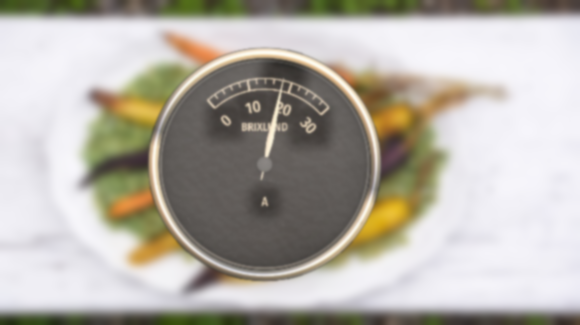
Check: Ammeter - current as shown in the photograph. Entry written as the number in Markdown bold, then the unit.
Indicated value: **18** A
